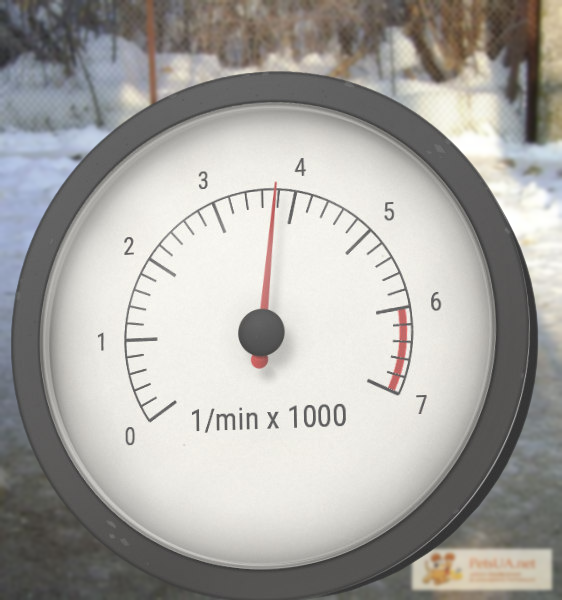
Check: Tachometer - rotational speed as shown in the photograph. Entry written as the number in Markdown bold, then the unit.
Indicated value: **3800** rpm
